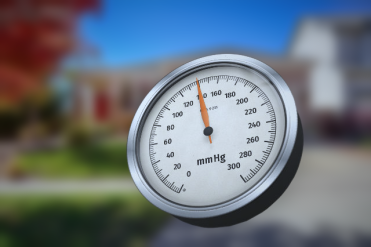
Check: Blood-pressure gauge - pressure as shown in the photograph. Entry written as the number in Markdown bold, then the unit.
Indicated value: **140** mmHg
